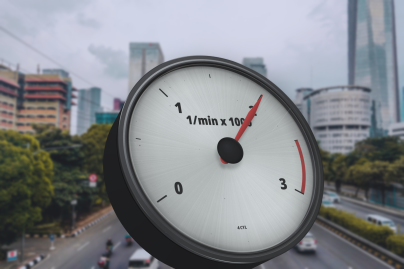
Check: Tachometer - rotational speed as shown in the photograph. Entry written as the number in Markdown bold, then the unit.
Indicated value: **2000** rpm
